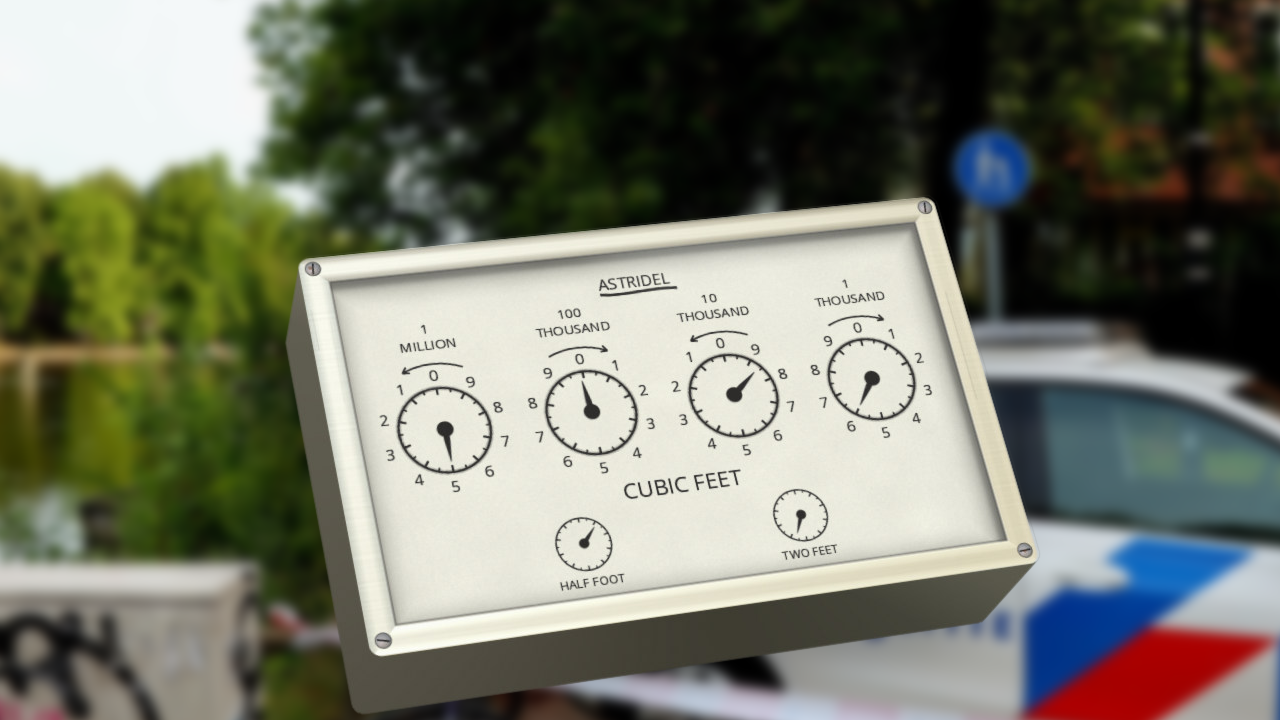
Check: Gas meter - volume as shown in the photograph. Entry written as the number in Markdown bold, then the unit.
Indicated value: **498600** ft³
